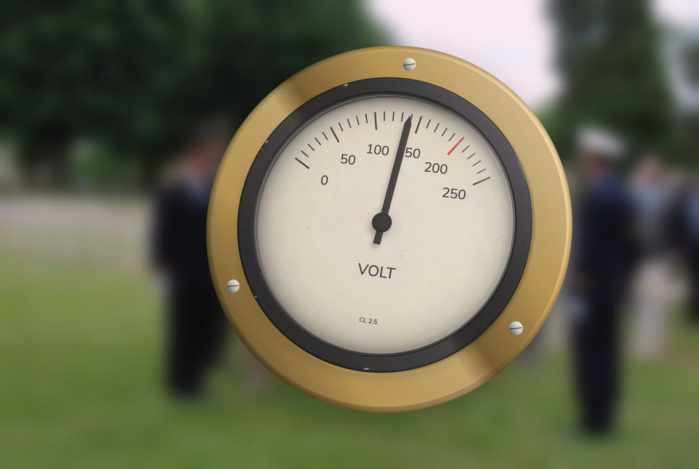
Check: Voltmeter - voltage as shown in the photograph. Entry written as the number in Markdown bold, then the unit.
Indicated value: **140** V
